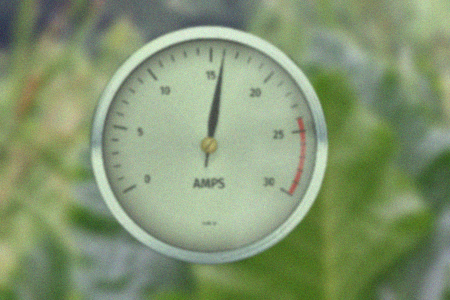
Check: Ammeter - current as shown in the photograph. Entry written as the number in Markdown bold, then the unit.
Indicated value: **16** A
